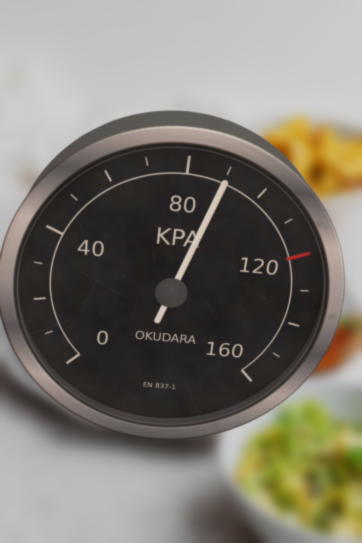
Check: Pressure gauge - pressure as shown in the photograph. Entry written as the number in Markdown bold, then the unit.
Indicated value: **90** kPa
